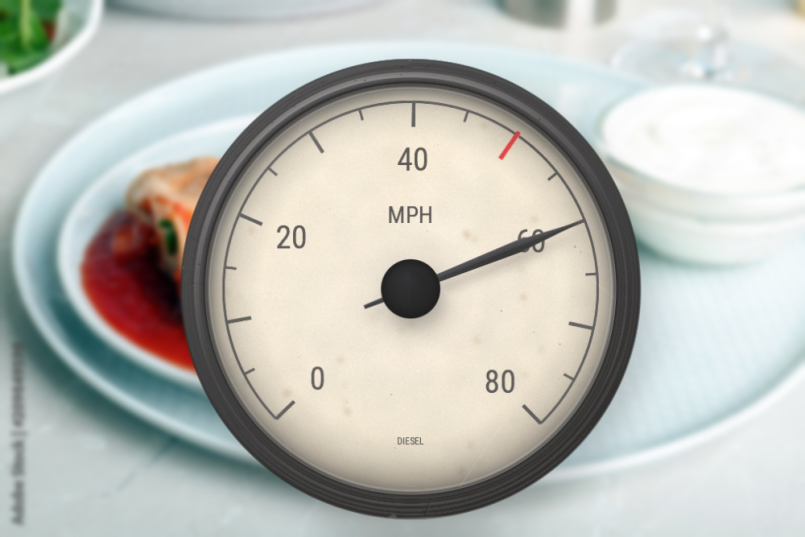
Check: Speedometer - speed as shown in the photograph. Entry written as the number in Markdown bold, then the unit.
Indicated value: **60** mph
